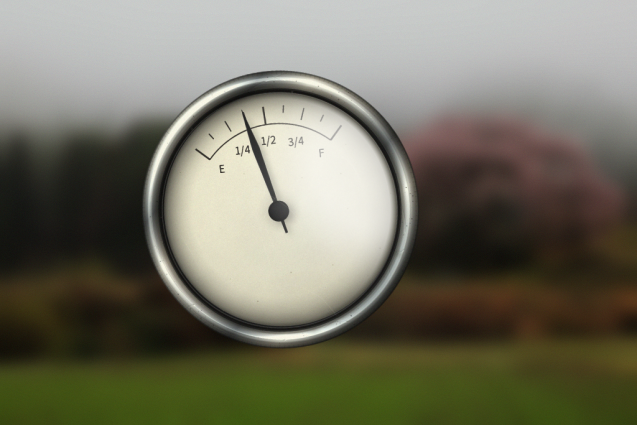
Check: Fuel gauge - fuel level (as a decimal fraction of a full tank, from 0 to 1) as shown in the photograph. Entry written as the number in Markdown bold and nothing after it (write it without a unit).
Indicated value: **0.375**
